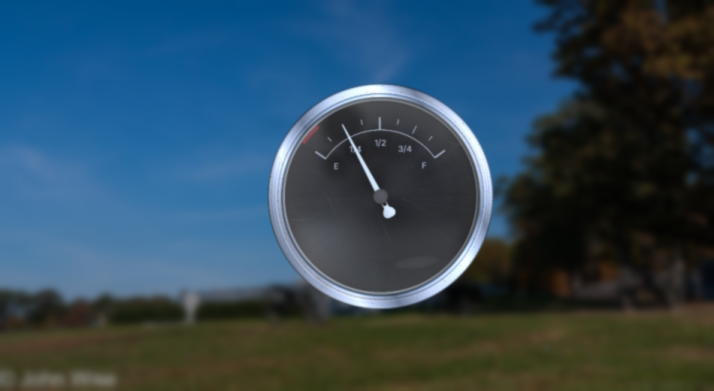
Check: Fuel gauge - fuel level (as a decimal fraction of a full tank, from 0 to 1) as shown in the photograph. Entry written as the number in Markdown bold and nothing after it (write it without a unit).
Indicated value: **0.25**
